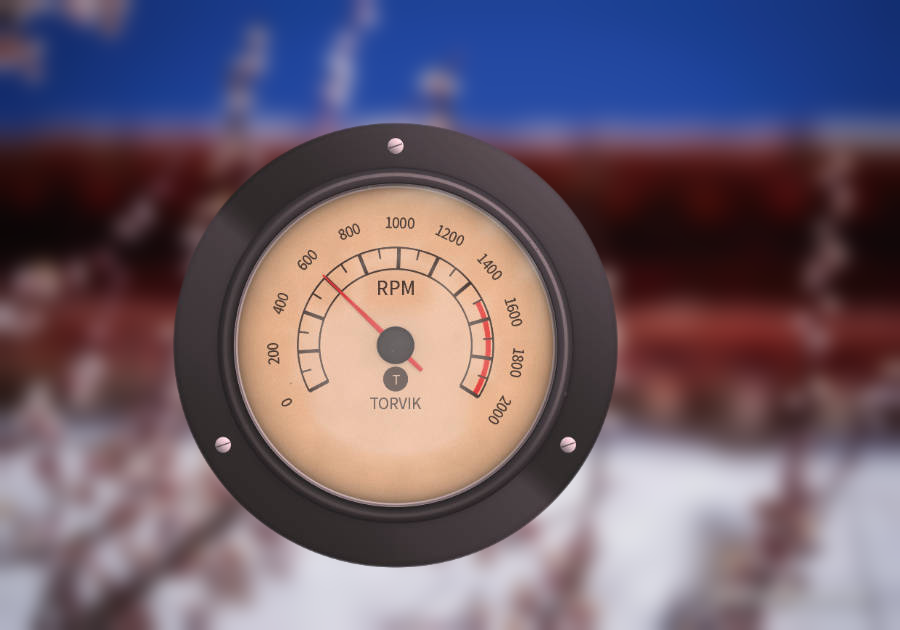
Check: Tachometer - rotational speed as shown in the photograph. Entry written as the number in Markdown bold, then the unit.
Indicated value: **600** rpm
